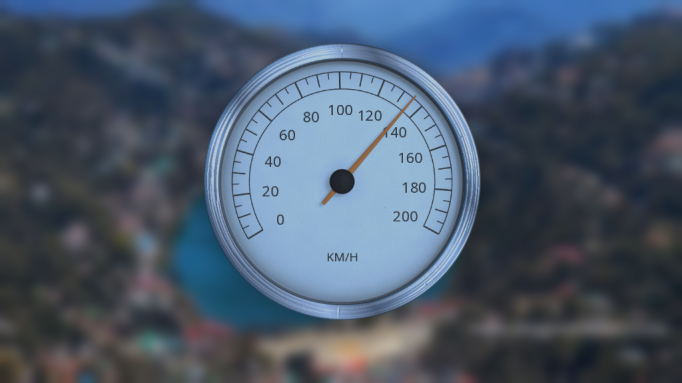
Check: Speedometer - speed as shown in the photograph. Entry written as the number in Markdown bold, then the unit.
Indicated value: **135** km/h
